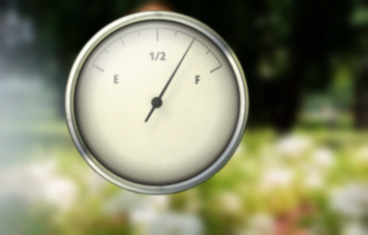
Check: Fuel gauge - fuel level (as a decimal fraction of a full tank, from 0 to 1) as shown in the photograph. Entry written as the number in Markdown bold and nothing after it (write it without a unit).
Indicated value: **0.75**
